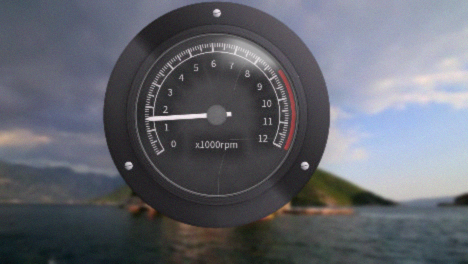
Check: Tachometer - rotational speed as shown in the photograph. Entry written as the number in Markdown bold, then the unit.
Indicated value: **1500** rpm
